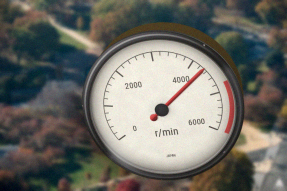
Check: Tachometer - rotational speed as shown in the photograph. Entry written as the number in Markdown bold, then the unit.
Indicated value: **4300** rpm
